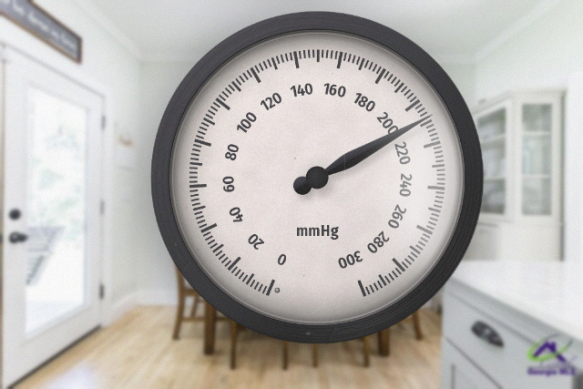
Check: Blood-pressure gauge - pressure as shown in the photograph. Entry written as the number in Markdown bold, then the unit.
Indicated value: **208** mmHg
